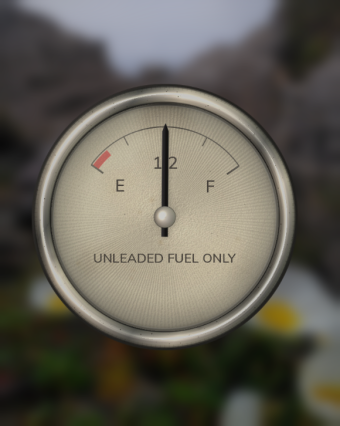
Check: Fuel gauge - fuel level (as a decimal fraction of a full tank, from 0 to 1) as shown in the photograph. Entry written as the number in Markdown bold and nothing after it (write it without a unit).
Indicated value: **0.5**
